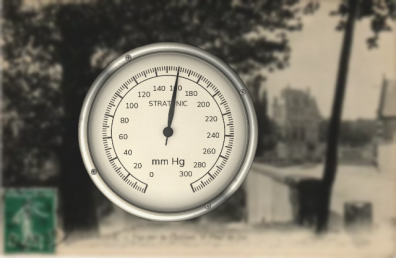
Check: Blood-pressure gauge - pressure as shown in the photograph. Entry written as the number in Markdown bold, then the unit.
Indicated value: **160** mmHg
